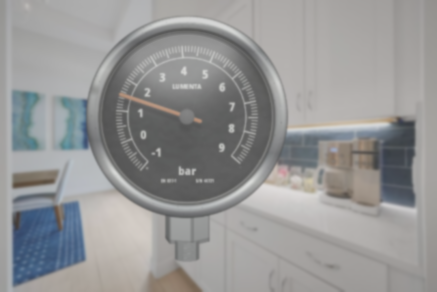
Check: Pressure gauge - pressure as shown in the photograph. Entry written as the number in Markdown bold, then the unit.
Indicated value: **1.5** bar
